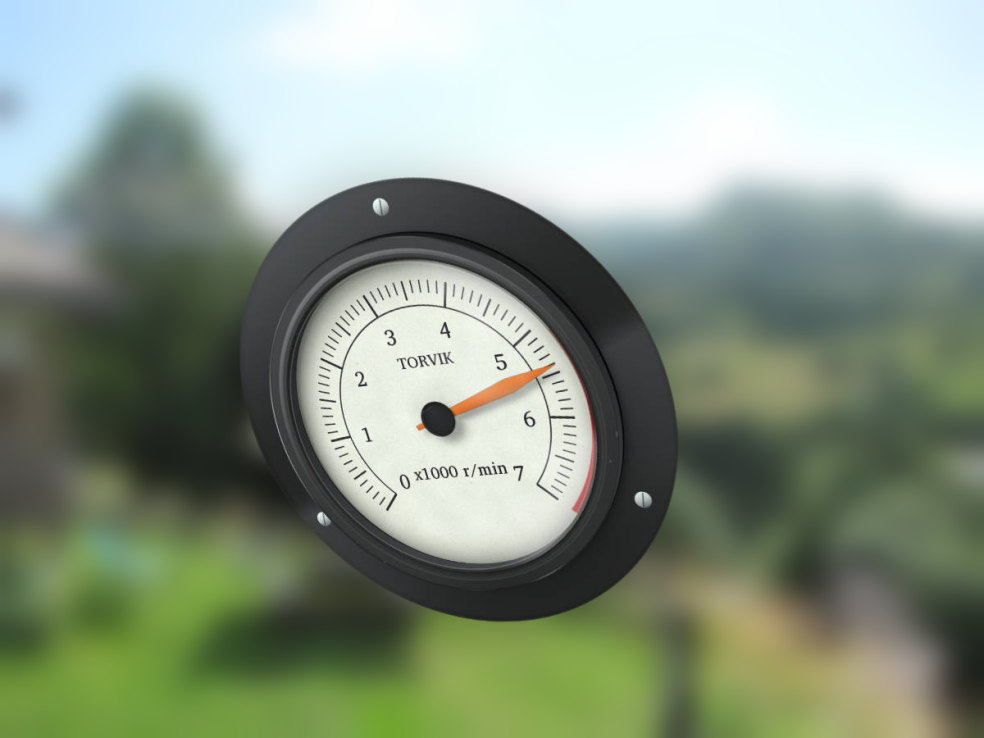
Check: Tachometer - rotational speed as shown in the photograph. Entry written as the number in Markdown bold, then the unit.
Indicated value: **5400** rpm
